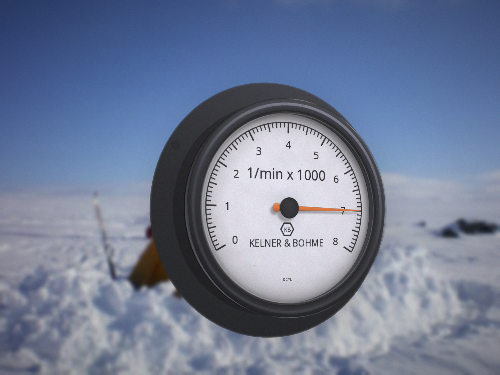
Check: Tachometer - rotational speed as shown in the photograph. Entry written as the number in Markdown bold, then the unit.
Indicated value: **7000** rpm
